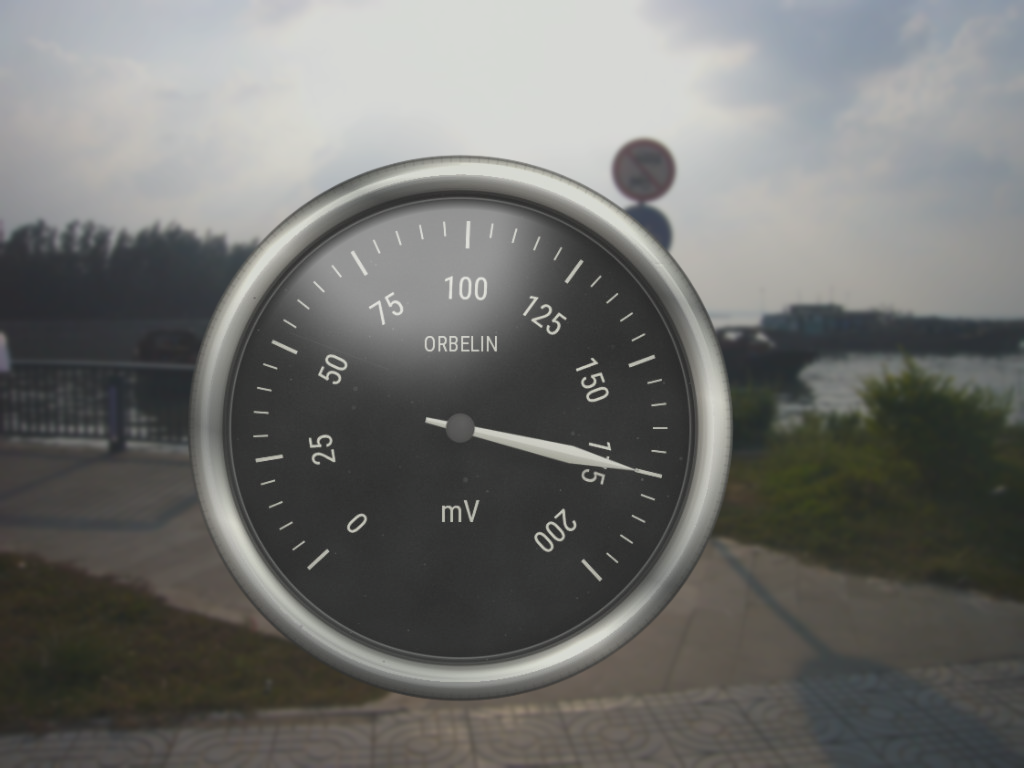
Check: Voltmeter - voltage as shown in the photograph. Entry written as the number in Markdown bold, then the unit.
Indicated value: **175** mV
